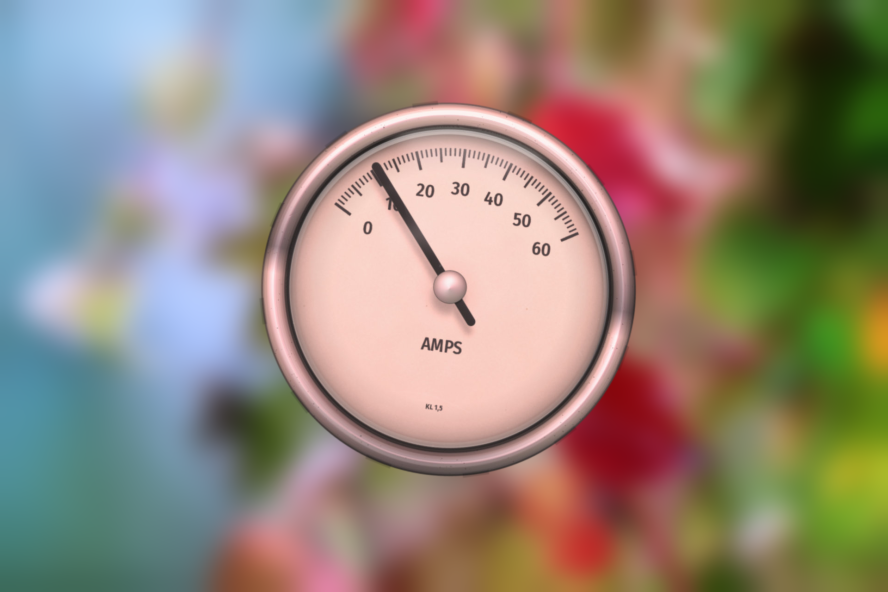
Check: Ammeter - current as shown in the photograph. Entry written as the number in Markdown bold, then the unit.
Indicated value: **11** A
